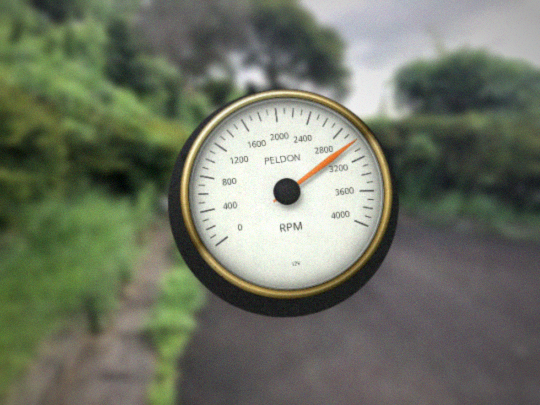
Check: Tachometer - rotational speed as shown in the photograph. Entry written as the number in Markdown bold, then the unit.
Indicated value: **3000** rpm
